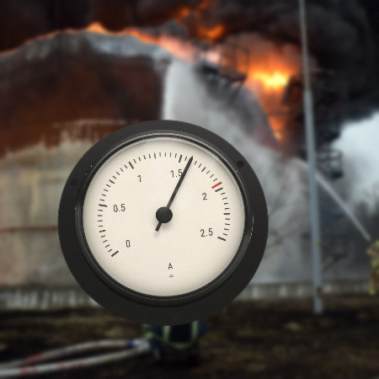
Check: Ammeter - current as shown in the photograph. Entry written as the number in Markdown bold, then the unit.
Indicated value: **1.6** A
